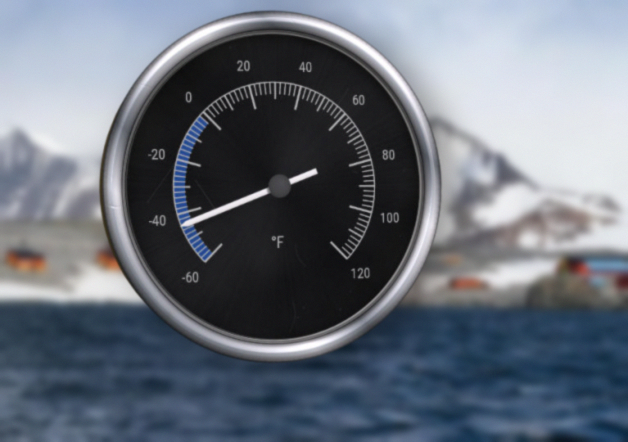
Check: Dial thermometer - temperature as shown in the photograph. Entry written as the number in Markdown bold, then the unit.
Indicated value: **-44** °F
